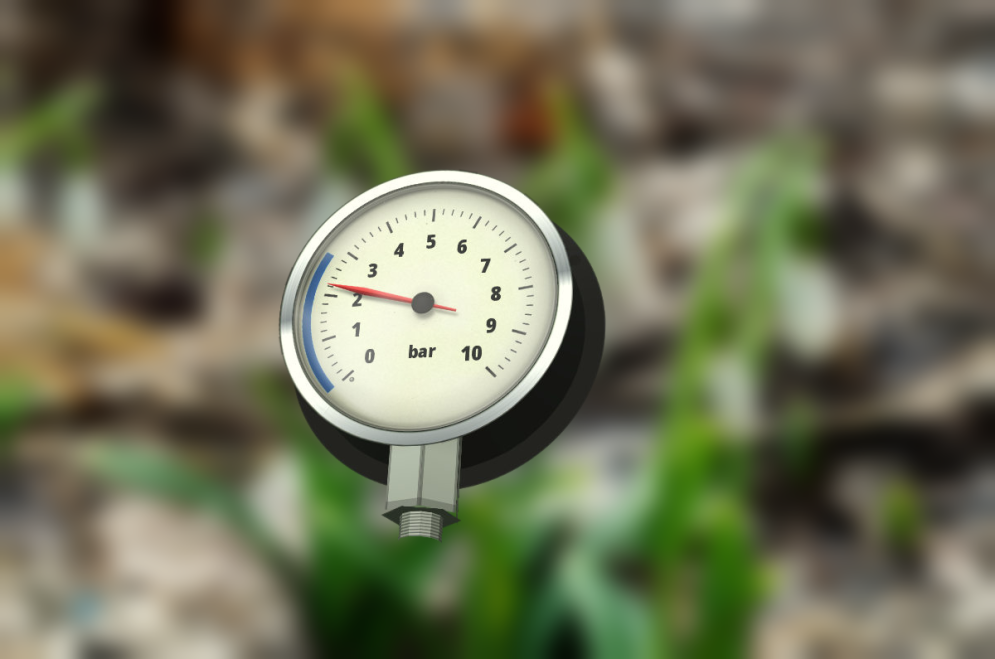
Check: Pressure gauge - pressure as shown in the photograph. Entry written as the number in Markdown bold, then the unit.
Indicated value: **2.2** bar
